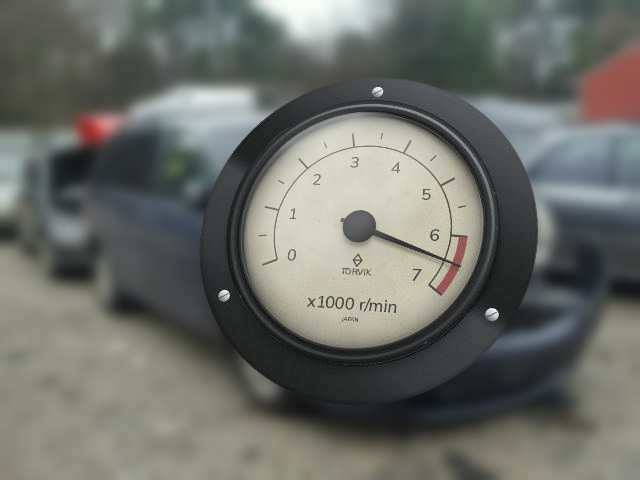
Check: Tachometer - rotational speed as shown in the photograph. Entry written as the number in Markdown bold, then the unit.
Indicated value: **6500** rpm
